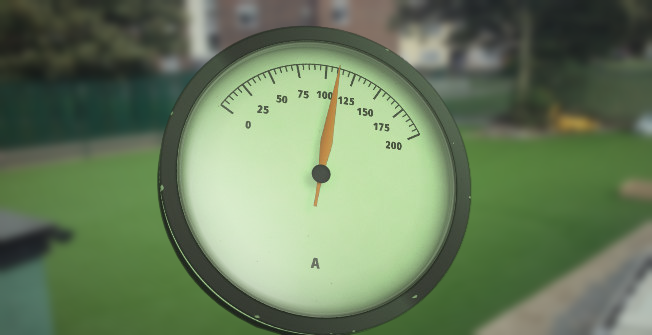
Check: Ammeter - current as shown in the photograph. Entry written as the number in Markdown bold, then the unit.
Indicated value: **110** A
